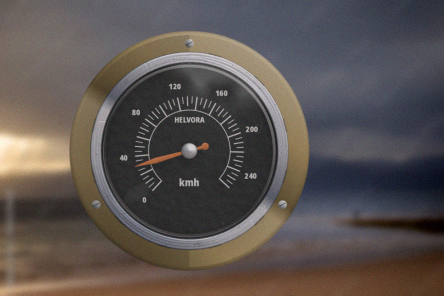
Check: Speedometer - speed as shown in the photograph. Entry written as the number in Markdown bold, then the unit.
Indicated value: **30** km/h
